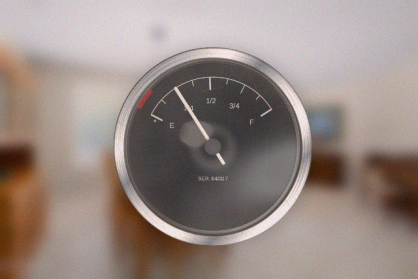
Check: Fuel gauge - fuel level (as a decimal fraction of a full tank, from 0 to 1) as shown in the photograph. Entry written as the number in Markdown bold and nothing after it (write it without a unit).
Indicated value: **0.25**
